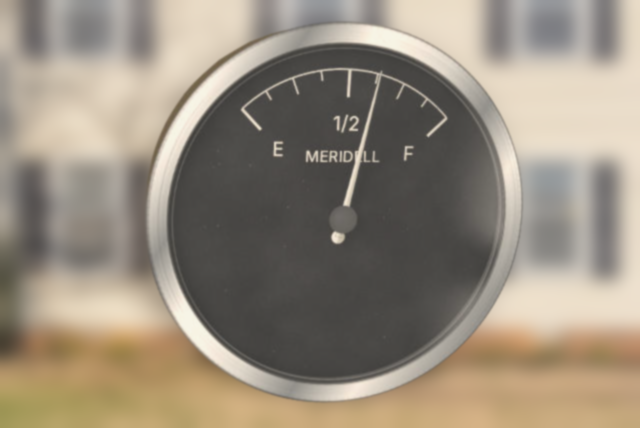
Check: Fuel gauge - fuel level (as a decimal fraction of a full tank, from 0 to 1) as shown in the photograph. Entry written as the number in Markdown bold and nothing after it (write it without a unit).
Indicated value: **0.625**
